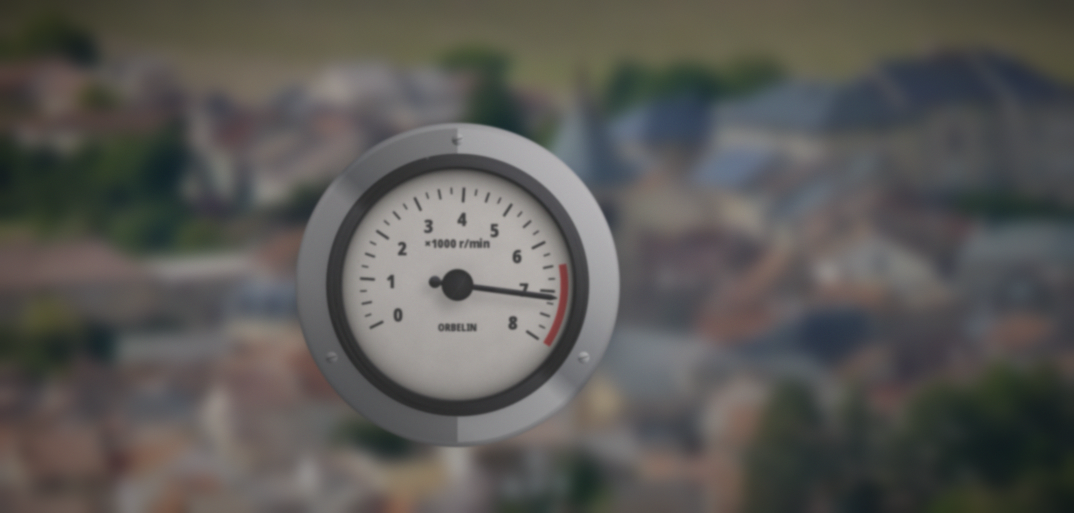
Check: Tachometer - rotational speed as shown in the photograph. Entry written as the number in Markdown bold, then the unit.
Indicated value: **7125** rpm
